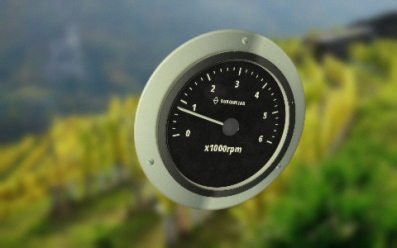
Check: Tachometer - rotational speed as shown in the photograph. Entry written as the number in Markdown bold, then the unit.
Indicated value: **800** rpm
